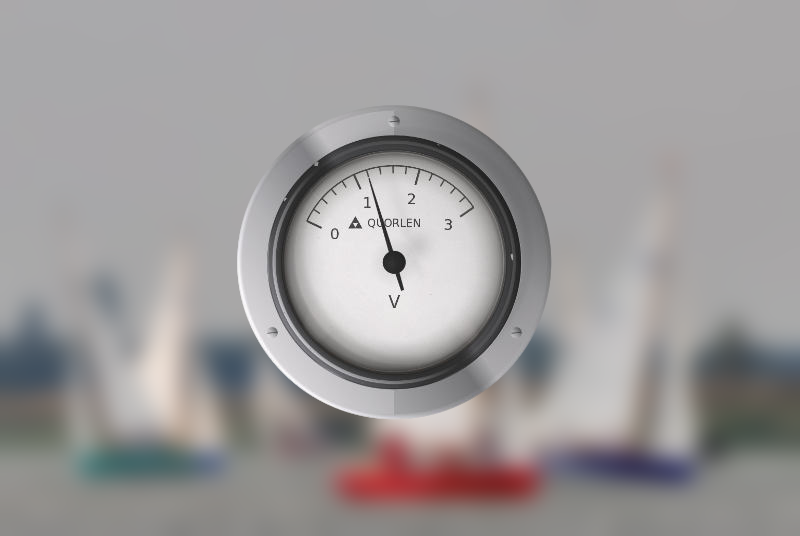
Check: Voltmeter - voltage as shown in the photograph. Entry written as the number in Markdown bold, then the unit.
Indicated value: **1.2** V
